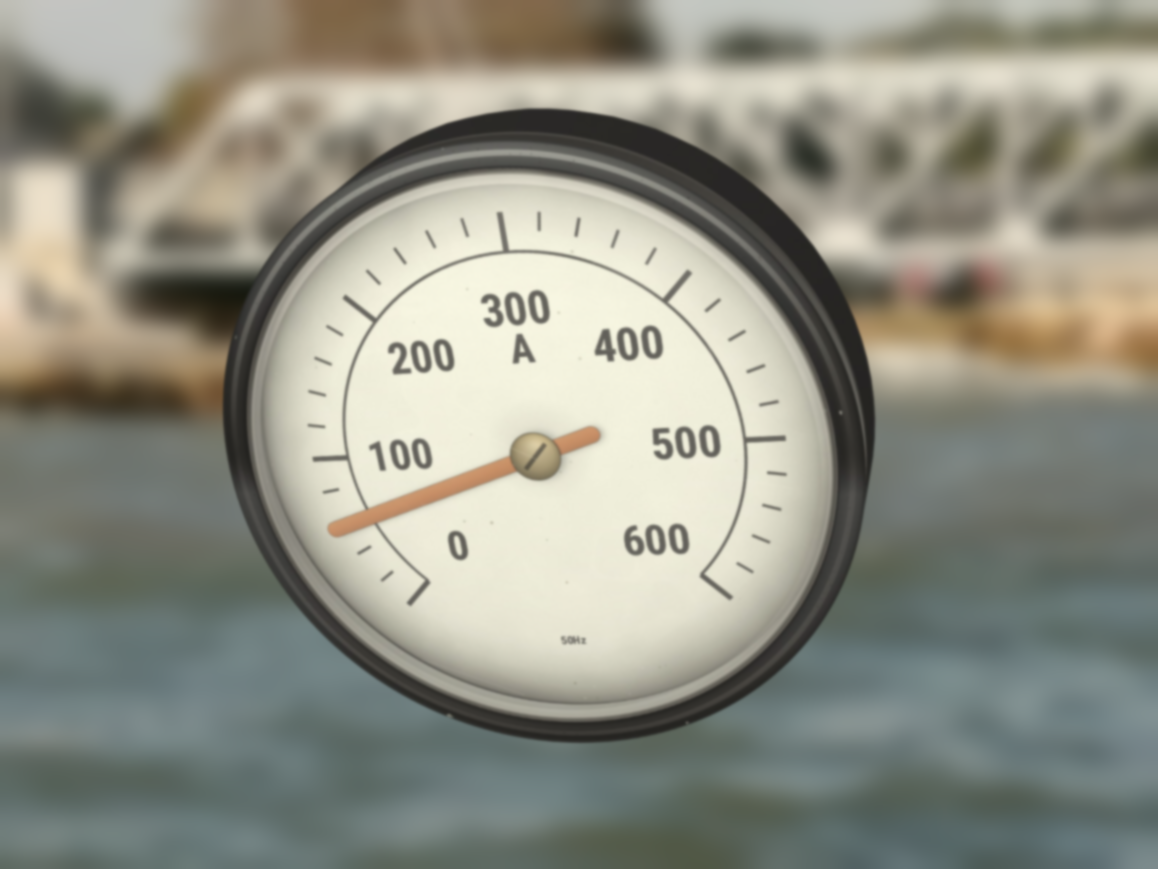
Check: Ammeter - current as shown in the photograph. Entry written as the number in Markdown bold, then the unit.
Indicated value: **60** A
